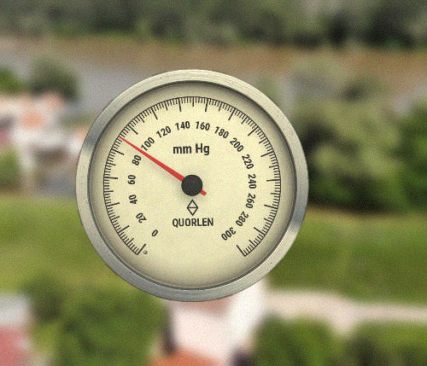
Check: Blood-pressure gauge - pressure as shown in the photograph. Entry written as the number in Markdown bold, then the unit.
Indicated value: **90** mmHg
